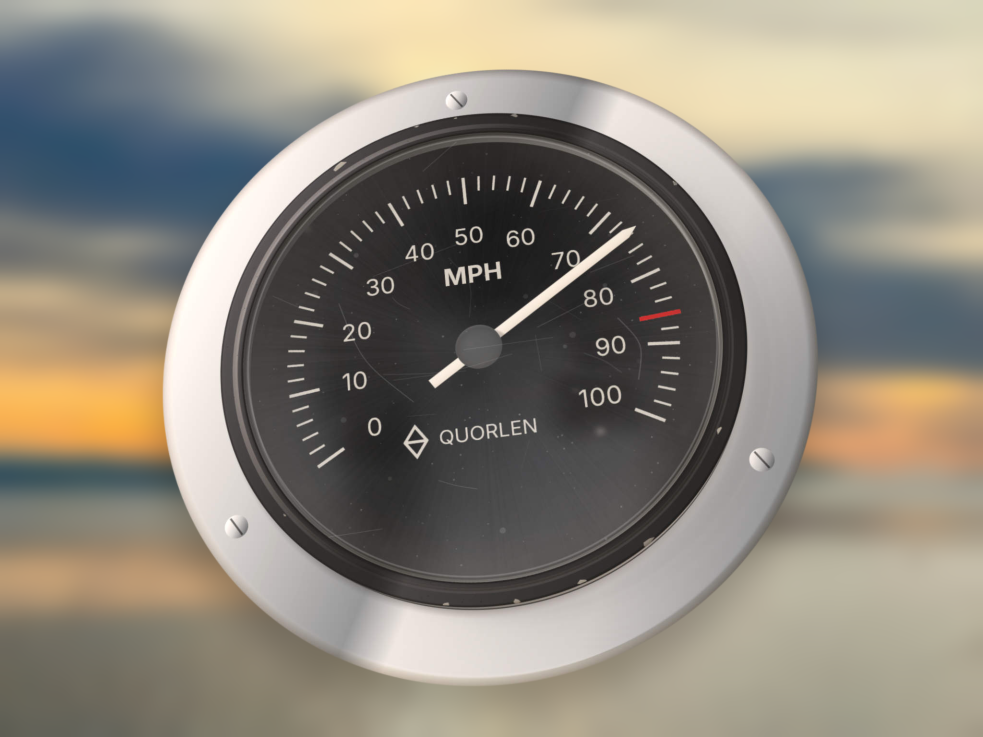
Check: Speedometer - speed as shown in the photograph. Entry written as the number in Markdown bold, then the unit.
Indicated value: **74** mph
